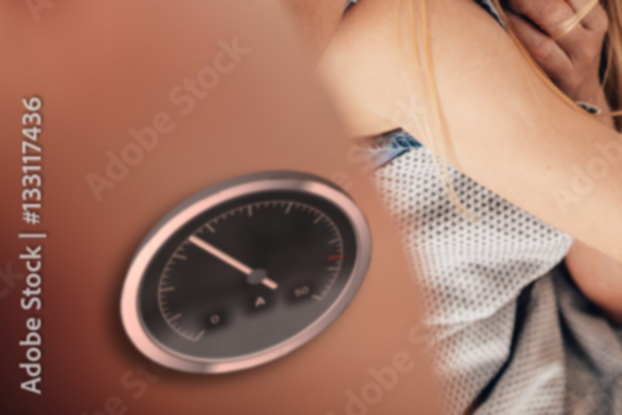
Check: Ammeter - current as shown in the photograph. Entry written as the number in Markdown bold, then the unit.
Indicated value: **18** A
